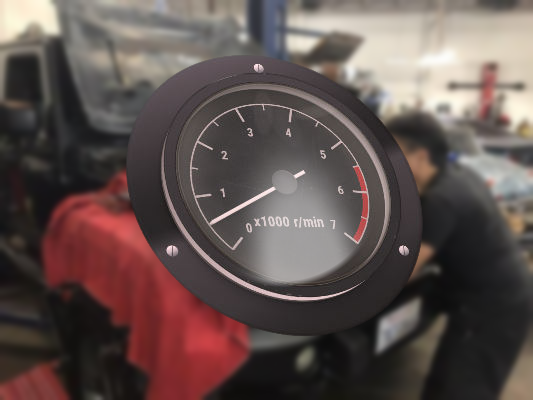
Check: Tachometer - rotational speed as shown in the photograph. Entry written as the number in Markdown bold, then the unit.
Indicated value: **500** rpm
